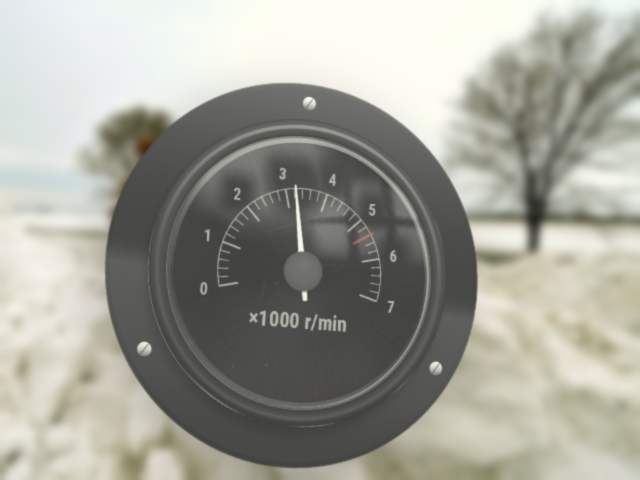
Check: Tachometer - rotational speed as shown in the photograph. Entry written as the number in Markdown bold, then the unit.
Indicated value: **3200** rpm
